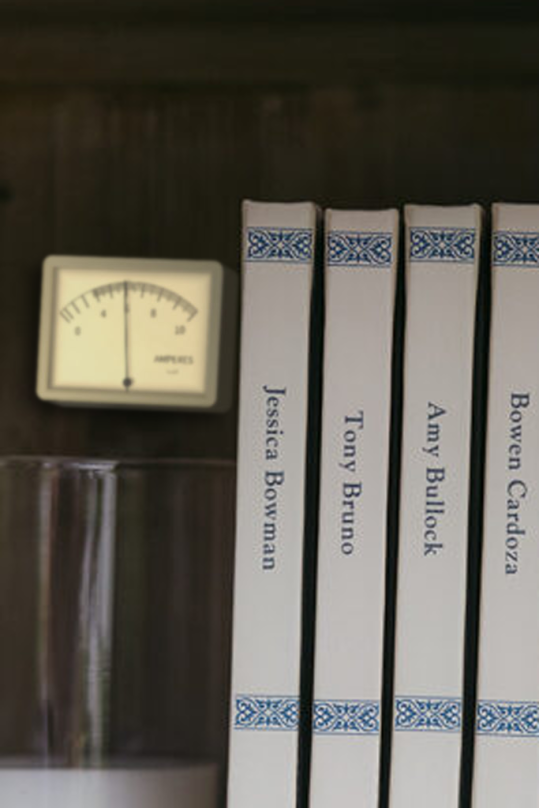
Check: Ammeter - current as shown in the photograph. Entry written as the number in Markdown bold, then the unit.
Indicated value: **6** A
